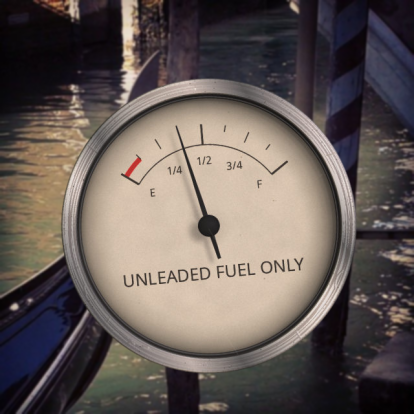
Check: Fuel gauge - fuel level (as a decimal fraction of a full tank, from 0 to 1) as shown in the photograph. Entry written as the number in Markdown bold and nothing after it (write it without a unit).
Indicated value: **0.375**
